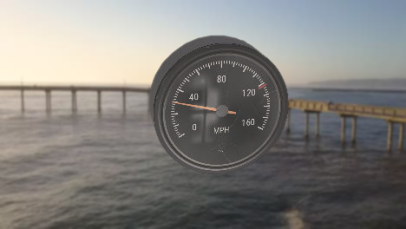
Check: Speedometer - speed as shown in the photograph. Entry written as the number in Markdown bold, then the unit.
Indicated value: **30** mph
